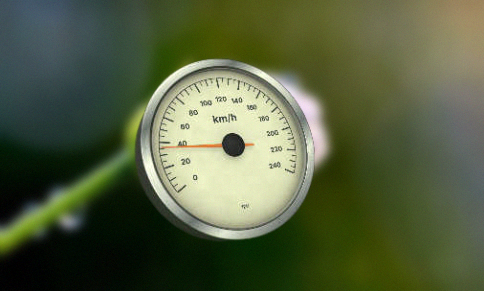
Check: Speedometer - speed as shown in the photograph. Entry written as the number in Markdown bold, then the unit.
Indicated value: **35** km/h
